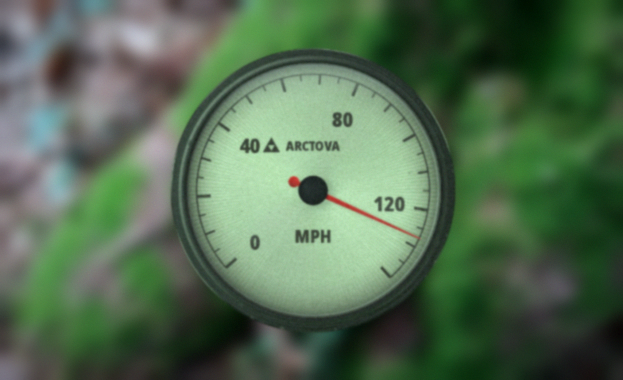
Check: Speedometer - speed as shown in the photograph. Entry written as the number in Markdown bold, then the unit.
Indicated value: **127.5** mph
